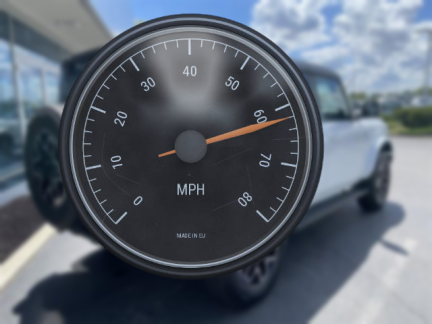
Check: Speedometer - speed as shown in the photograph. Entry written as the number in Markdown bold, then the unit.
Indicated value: **62** mph
